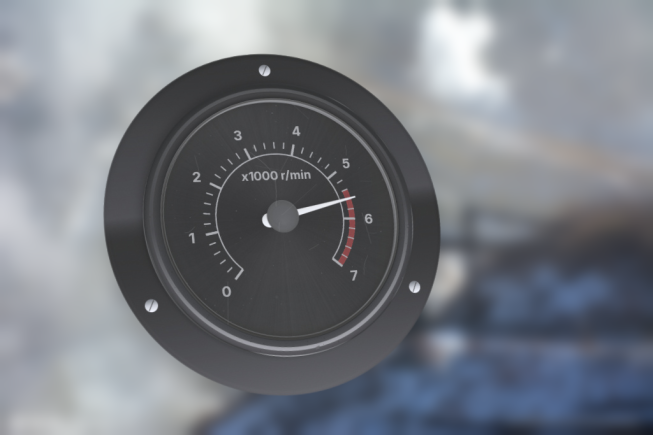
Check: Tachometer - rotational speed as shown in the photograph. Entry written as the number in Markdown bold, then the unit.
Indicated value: **5600** rpm
